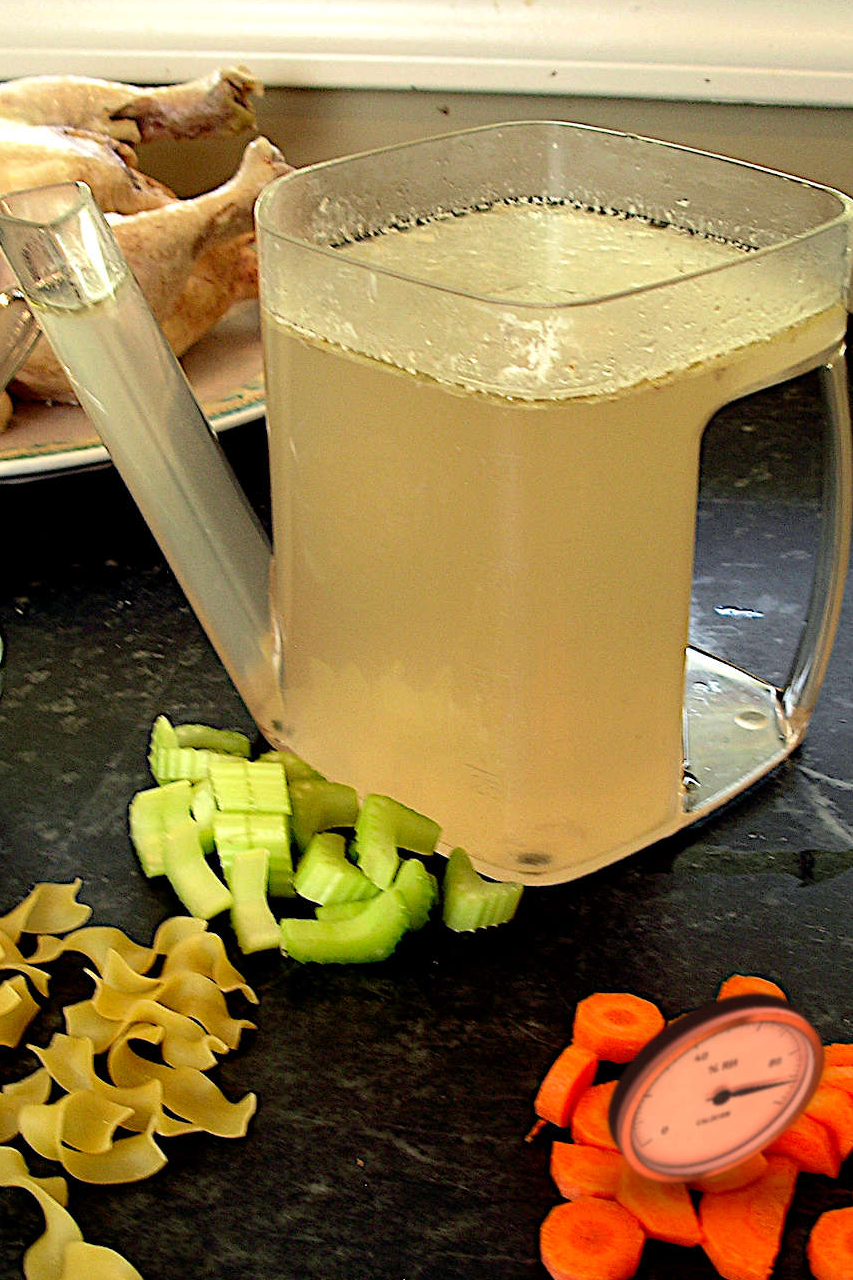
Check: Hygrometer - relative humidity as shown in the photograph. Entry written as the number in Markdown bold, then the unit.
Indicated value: **90** %
